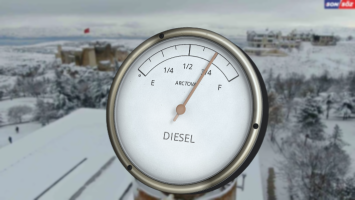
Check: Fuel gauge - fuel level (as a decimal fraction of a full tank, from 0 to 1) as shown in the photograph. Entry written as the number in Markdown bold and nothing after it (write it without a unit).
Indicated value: **0.75**
